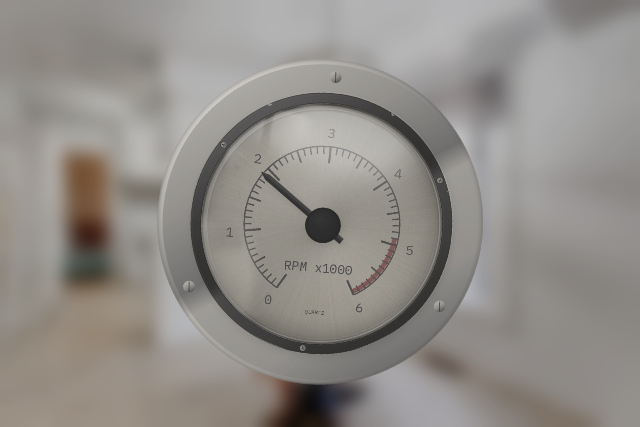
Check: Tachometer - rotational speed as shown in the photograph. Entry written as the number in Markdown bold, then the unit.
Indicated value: **1900** rpm
